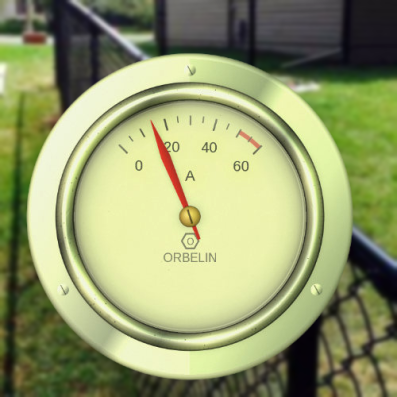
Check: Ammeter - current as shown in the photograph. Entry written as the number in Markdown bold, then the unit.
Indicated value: **15** A
